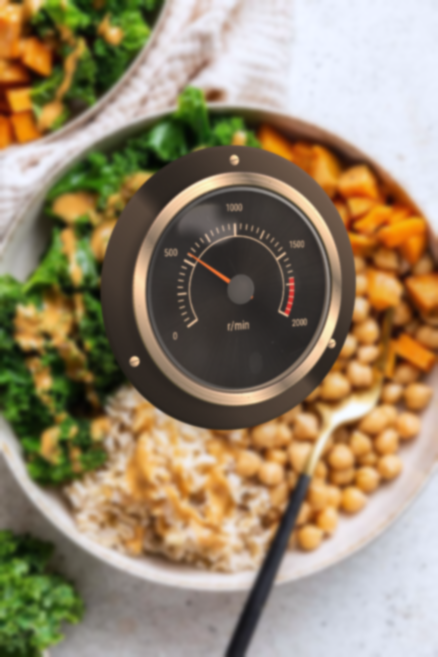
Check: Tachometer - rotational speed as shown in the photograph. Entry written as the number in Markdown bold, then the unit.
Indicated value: **550** rpm
